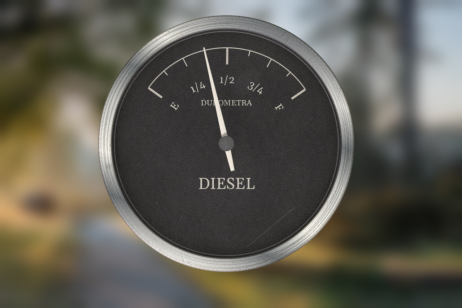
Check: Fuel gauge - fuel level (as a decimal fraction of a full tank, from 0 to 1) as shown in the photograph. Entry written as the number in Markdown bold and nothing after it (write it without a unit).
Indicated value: **0.375**
